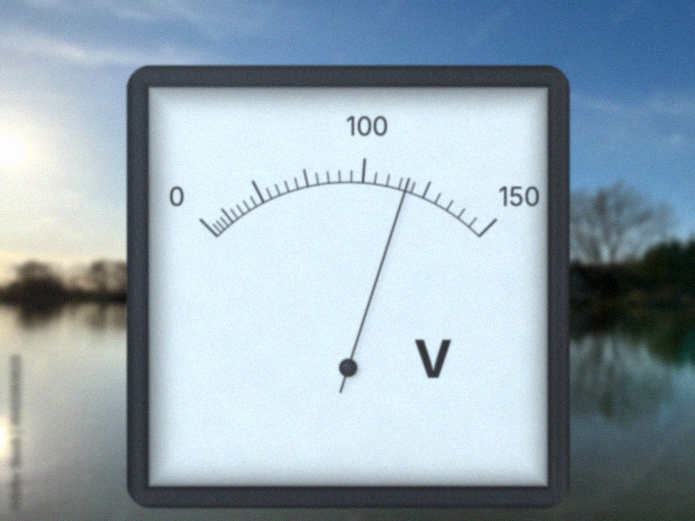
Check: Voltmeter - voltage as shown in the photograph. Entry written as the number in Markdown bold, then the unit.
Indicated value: **117.5** V
